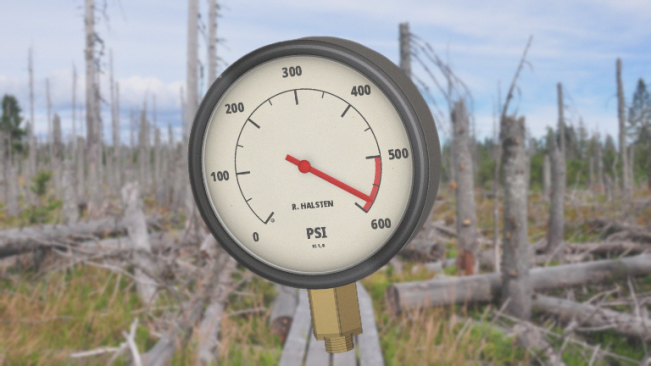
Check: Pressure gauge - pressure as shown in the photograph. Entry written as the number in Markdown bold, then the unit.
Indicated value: **575** psi
